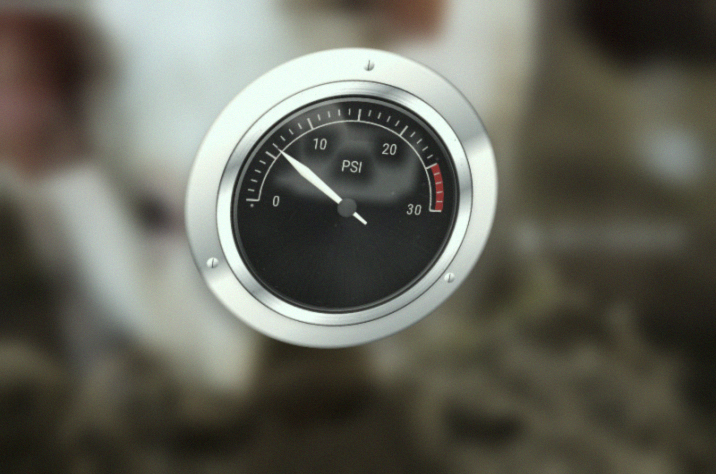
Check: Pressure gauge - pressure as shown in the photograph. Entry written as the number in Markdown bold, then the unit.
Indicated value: **6** psi
